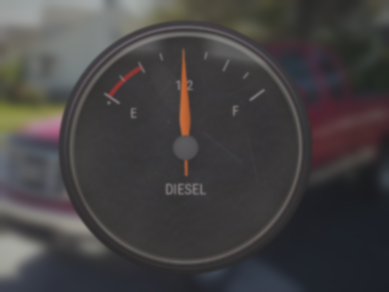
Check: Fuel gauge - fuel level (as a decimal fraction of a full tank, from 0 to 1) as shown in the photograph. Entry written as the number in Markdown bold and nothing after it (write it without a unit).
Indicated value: **0.5**
